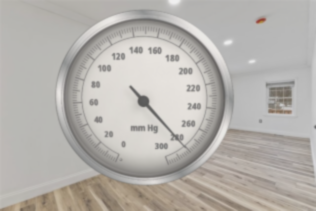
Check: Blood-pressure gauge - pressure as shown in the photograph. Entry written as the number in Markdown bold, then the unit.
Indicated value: **280** mmHg
